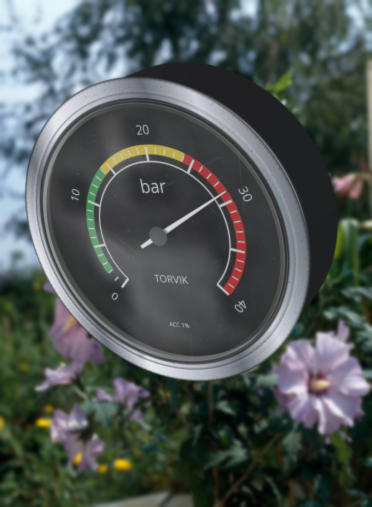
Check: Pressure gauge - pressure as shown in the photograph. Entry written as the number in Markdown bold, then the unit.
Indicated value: **29** bar
